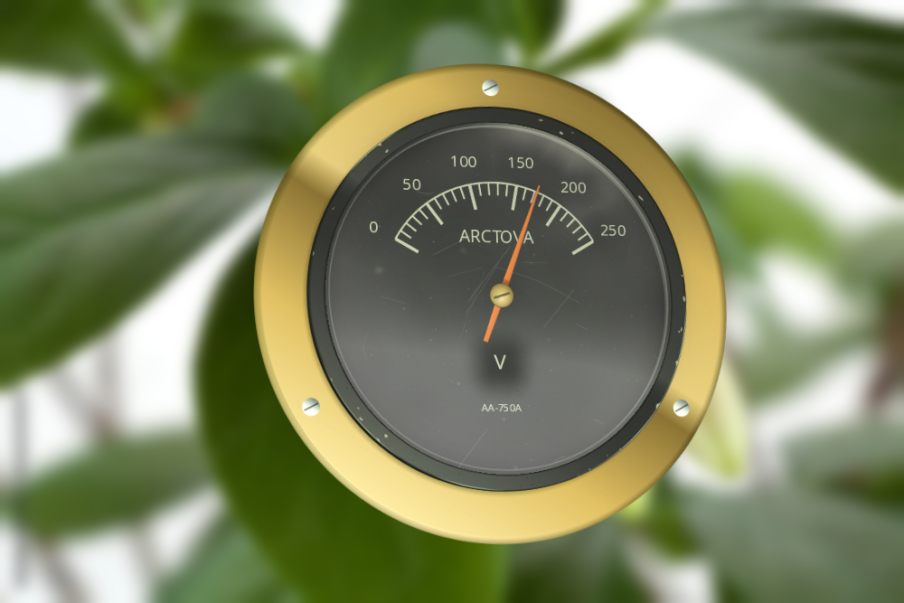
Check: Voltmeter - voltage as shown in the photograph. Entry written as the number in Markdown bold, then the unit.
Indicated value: **170** V
